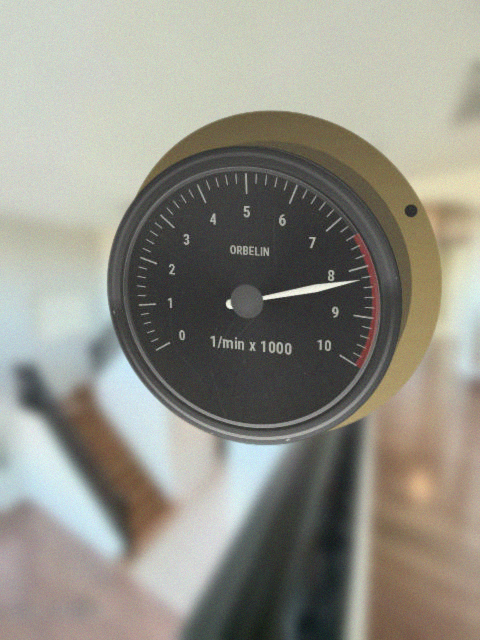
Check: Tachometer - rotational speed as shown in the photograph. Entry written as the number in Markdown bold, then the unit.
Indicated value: **8200** rpm
